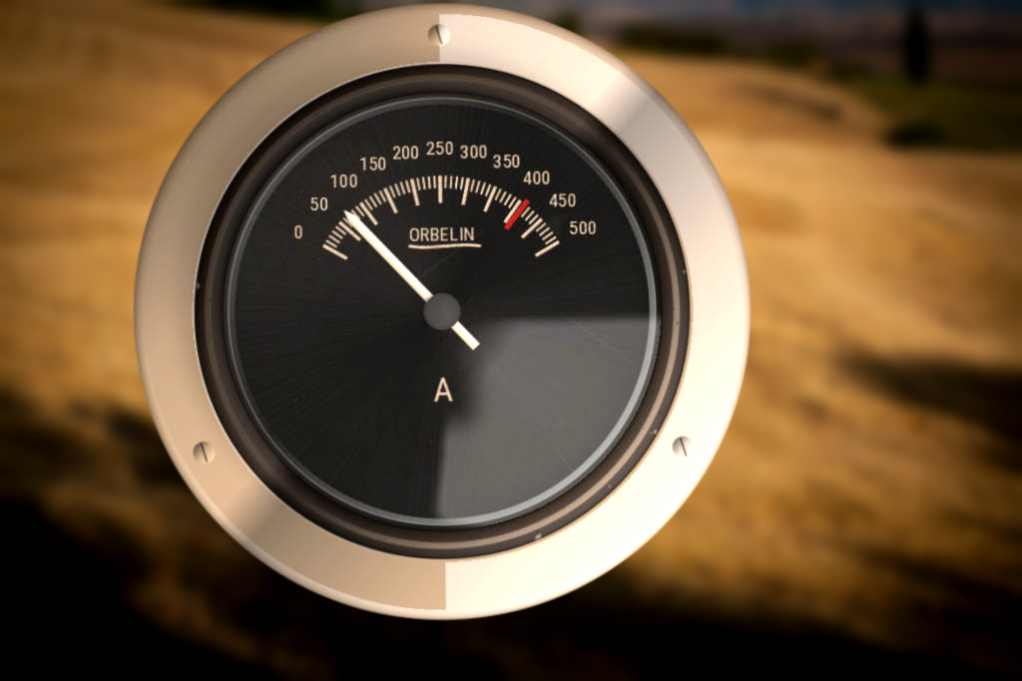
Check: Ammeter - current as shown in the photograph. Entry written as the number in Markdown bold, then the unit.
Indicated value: **70** A
